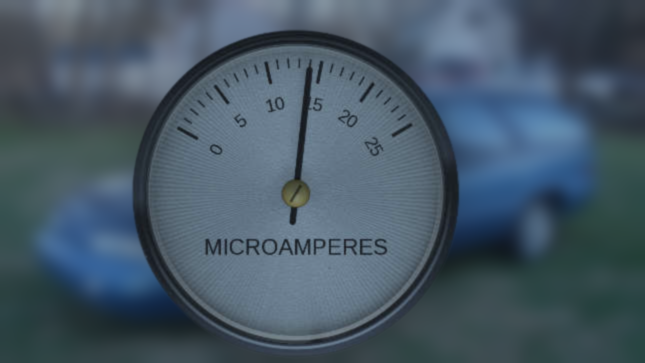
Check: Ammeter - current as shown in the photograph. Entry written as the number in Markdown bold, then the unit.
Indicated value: **14** µA
